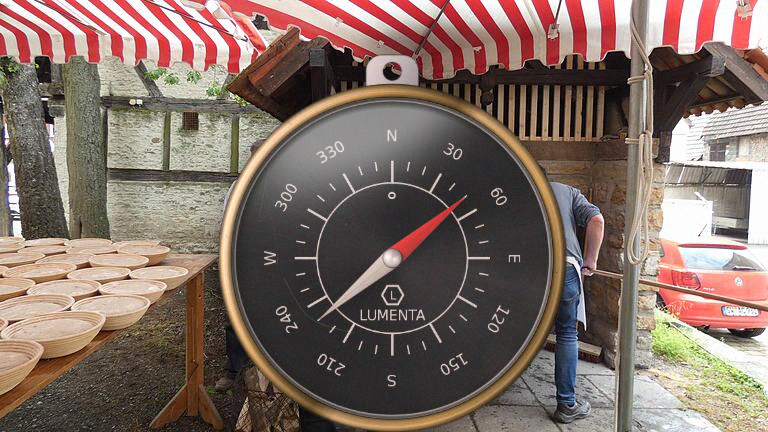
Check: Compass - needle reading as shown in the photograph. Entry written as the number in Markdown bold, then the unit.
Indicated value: **50** °
